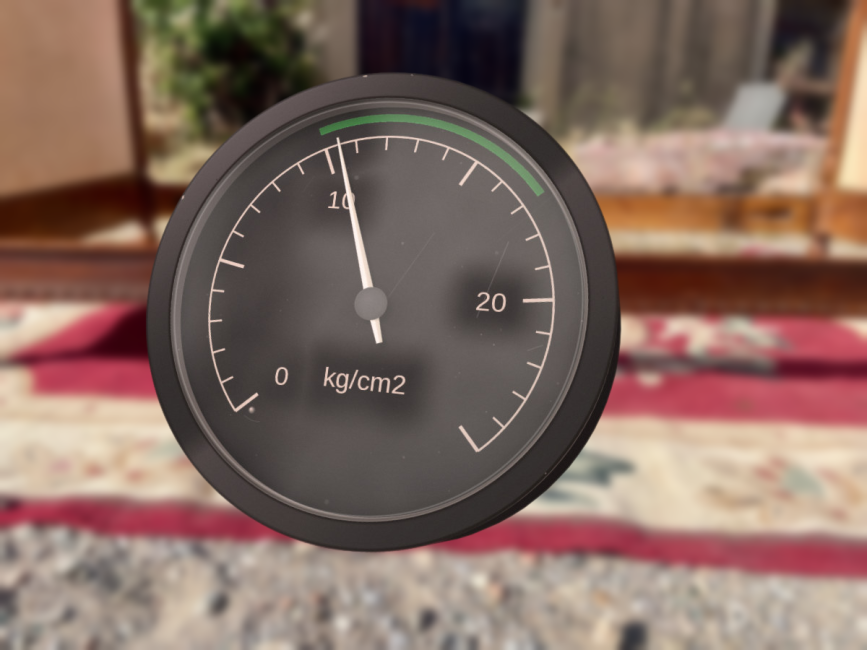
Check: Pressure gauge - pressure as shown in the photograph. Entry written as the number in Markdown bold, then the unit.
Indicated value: **10.5** kg/cm²
